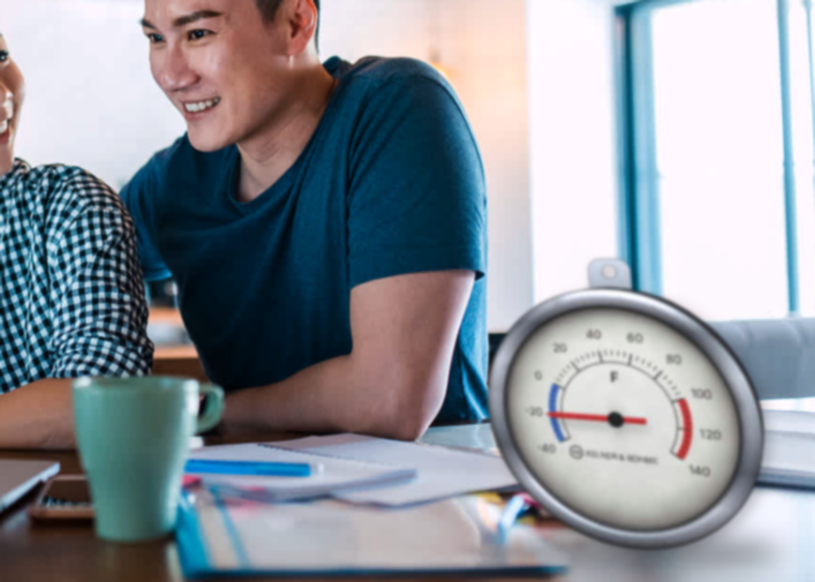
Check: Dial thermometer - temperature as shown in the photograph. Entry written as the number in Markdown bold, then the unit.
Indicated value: **-20** °F
